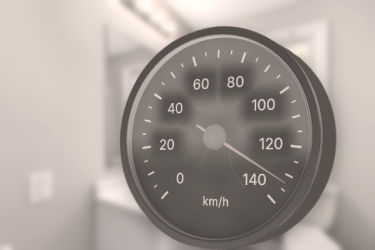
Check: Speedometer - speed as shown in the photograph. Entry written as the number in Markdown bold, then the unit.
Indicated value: **132.5** km/h
